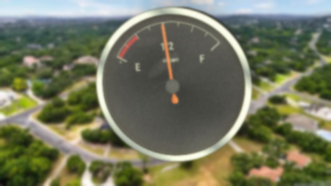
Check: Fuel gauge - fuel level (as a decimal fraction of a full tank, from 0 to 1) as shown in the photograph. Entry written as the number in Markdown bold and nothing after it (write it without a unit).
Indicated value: **0.5**
